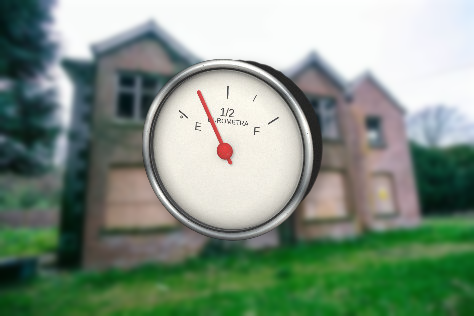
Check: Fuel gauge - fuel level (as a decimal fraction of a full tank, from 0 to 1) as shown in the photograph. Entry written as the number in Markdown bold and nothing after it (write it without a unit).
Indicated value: **0.25**
